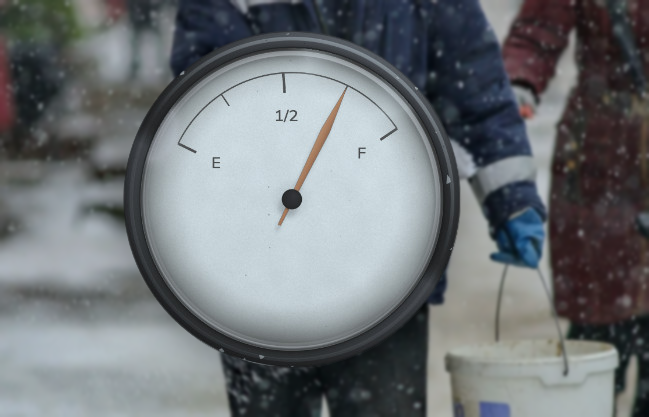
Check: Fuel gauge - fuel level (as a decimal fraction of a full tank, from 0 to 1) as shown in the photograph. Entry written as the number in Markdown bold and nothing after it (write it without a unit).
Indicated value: **0.75**
